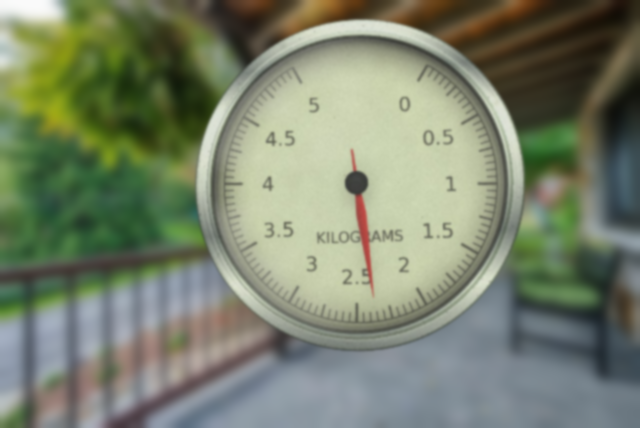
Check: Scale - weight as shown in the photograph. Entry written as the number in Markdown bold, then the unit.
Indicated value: **2.35** kg
